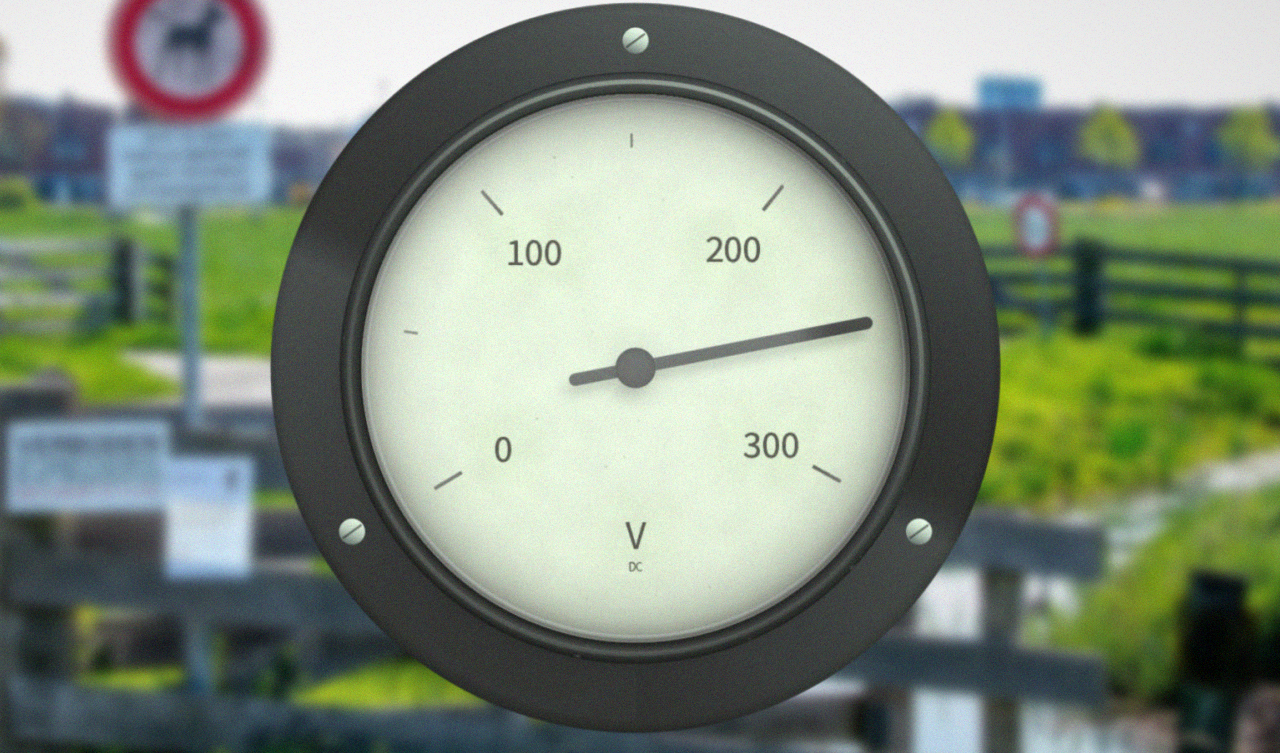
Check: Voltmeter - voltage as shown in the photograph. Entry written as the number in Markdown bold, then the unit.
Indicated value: **250** V
